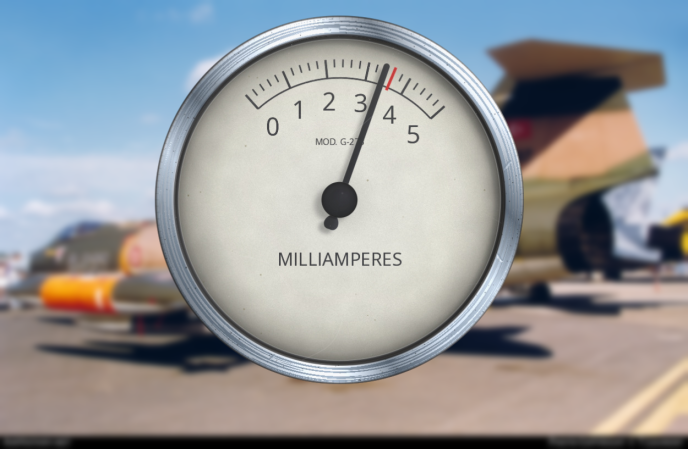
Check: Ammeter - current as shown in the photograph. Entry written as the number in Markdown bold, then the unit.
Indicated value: **3.4** mA
